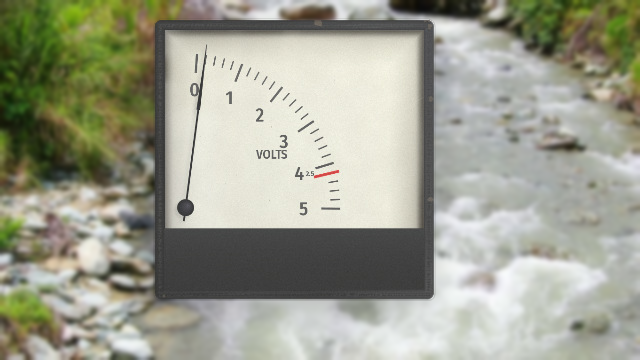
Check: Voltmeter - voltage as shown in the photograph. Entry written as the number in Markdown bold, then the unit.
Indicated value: **0.2** V
